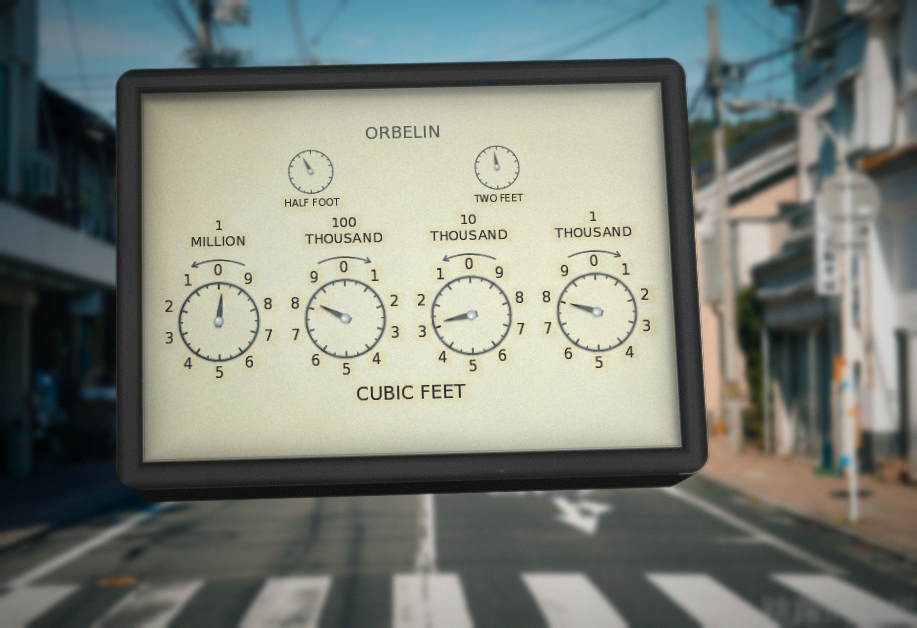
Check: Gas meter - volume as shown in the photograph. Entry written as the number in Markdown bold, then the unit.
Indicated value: **982800** ft³
